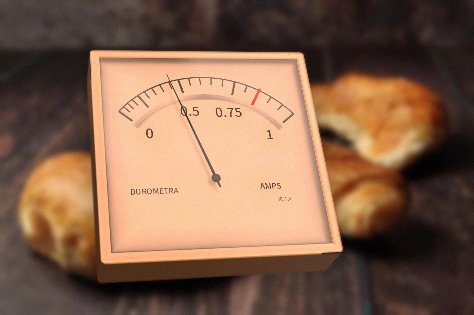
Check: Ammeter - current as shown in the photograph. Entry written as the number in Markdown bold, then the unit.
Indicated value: **0.45** A
